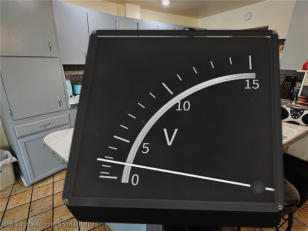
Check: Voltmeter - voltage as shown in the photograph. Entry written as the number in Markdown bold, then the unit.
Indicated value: **2.5** V
